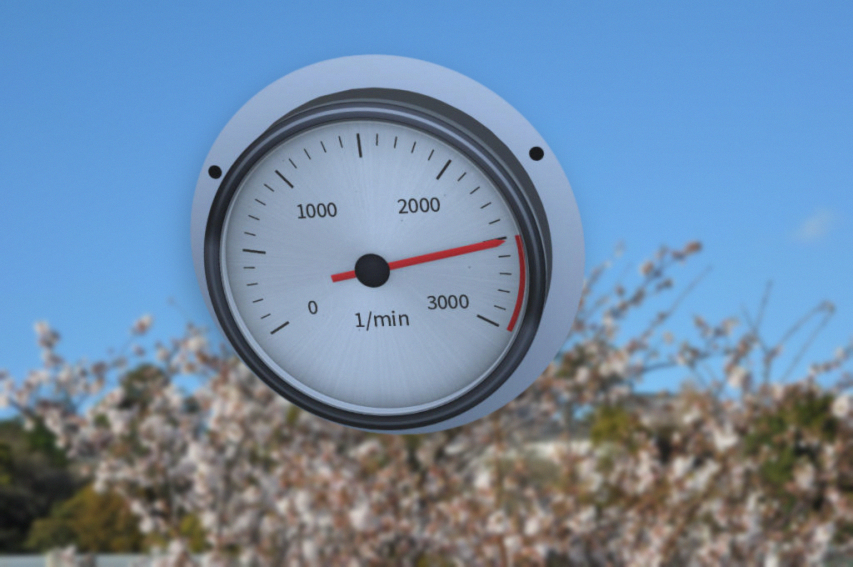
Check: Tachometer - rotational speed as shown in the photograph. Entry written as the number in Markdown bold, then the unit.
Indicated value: **2500** rpm
